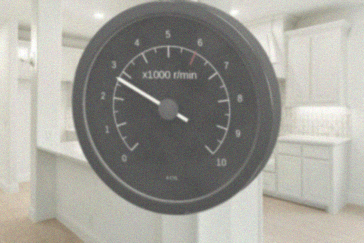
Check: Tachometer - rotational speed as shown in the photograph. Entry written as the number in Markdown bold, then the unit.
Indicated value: **2750** rpm
